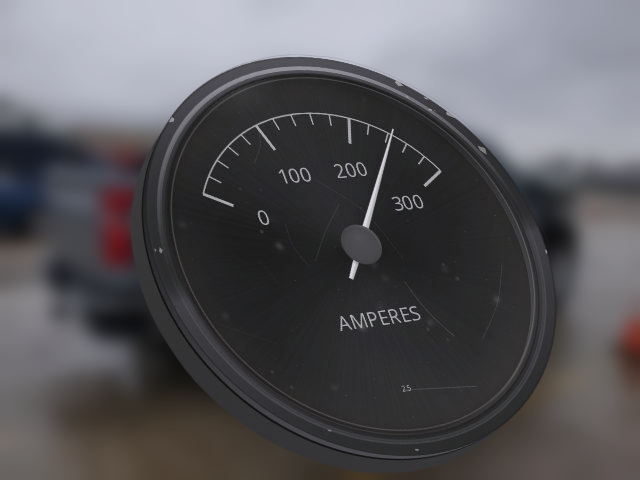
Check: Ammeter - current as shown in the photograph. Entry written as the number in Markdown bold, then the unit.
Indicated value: **240** A
